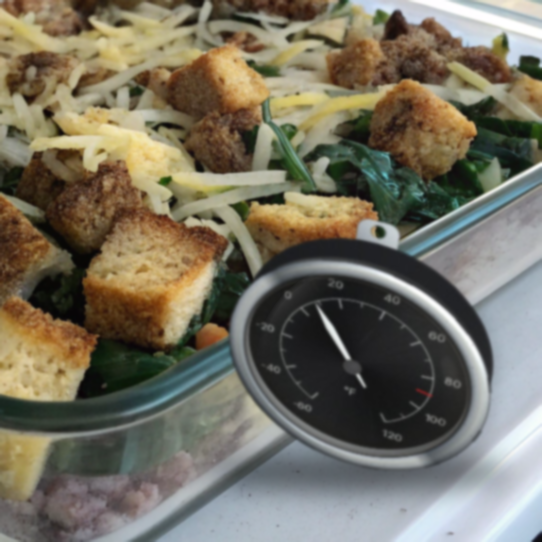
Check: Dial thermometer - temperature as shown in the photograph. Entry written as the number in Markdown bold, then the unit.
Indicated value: **10** °F
